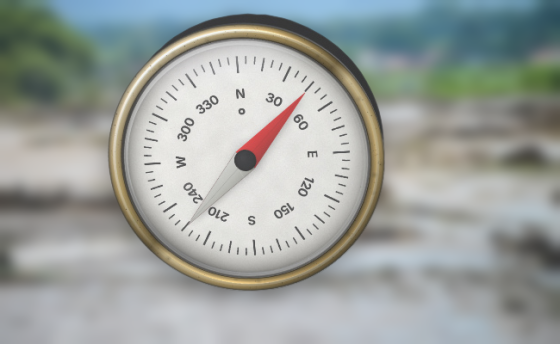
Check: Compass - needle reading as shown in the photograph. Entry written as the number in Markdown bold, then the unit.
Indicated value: **45** °
